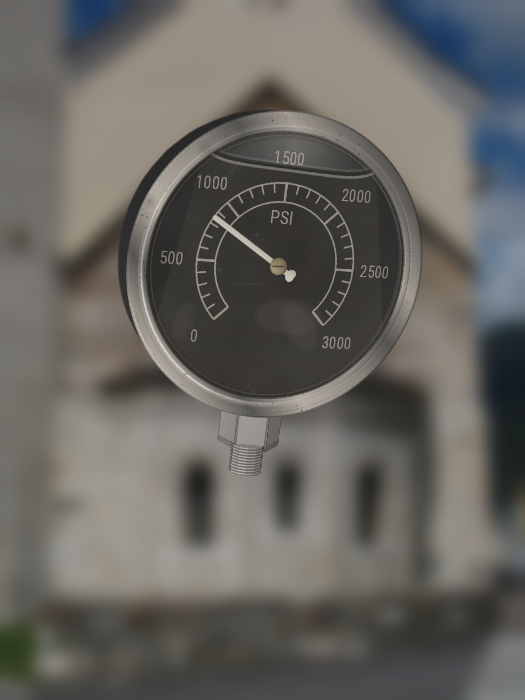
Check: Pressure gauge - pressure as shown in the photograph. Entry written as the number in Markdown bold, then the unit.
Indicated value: **850** psi
